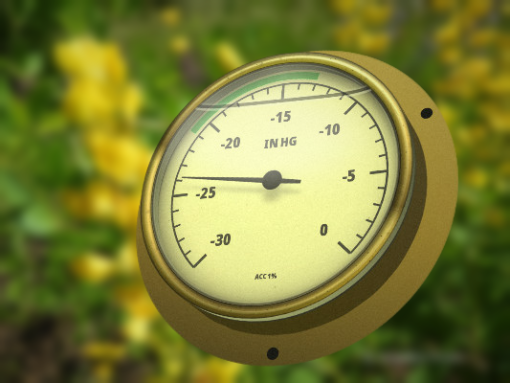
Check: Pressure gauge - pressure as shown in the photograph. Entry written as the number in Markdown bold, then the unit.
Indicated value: **-24** inHg
